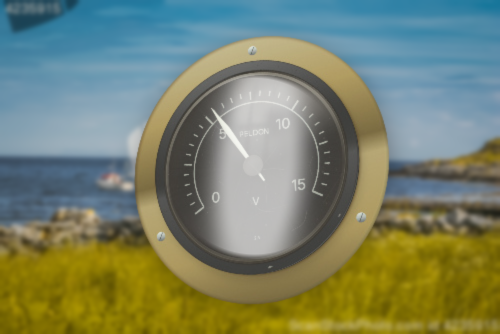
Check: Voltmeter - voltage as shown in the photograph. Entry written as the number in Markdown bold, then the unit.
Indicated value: **5.5** V
